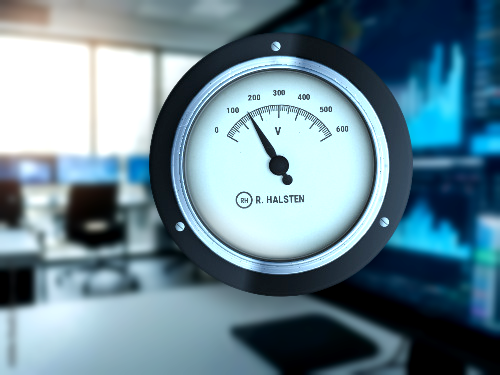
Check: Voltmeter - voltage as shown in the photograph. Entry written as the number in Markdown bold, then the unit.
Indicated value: **150** V
